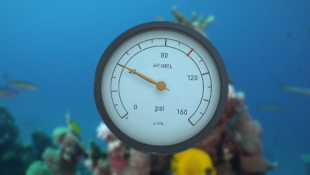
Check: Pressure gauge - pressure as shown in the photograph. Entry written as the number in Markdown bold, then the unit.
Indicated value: **40** psi
